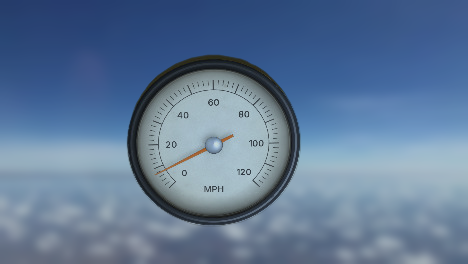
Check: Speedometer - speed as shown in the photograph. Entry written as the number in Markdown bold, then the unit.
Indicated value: **8** mph
